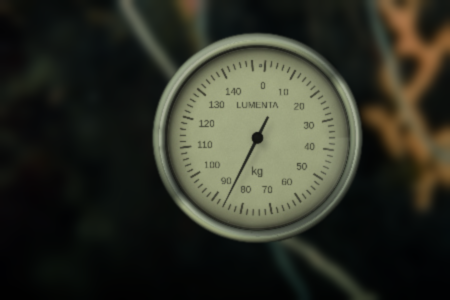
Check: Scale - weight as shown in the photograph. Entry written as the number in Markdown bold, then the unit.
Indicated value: **86** kg
